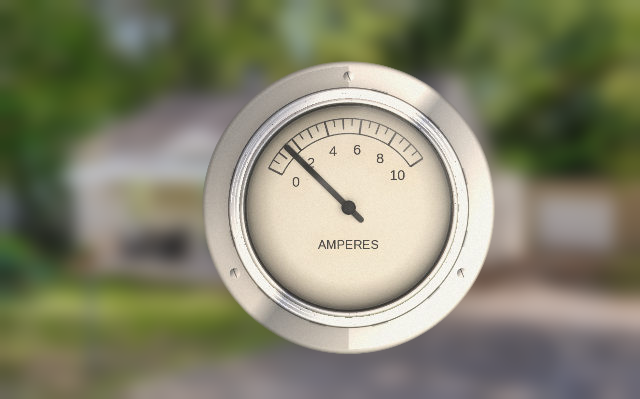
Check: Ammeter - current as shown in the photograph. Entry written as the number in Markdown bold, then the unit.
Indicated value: **1.5** A
